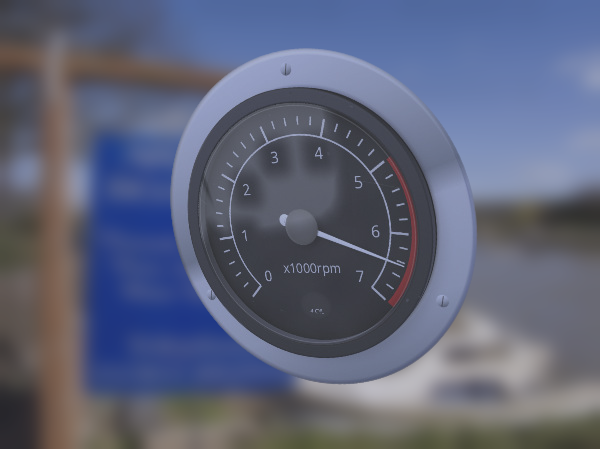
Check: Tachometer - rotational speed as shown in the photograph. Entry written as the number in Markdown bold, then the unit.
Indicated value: **6400** rpm
